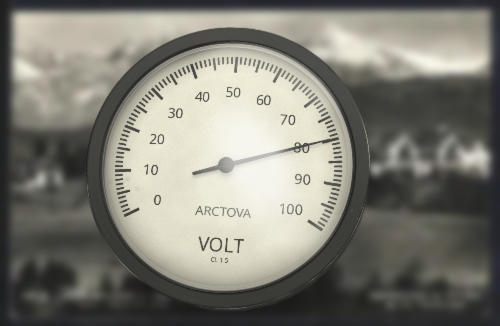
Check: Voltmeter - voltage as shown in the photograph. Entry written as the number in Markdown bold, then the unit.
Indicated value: **80** V
